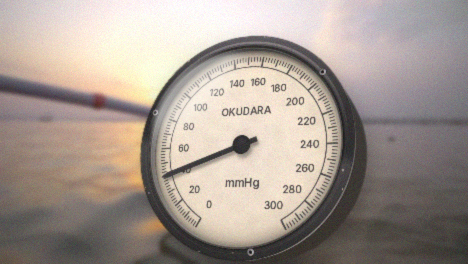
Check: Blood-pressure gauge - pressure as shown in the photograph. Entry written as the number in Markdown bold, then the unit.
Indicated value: **40** mmHg
